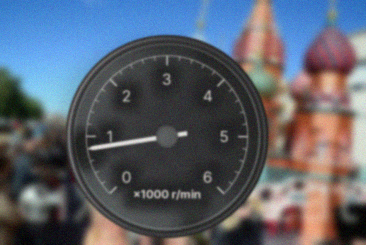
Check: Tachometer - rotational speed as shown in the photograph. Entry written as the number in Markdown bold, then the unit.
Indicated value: **800** rpm
